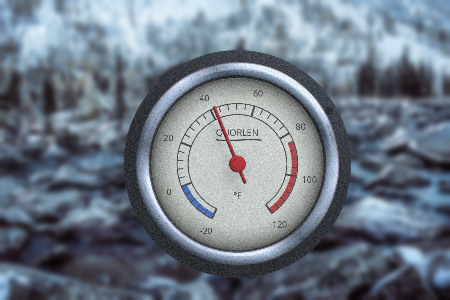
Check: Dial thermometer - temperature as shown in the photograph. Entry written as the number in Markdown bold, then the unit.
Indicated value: **42** °F
